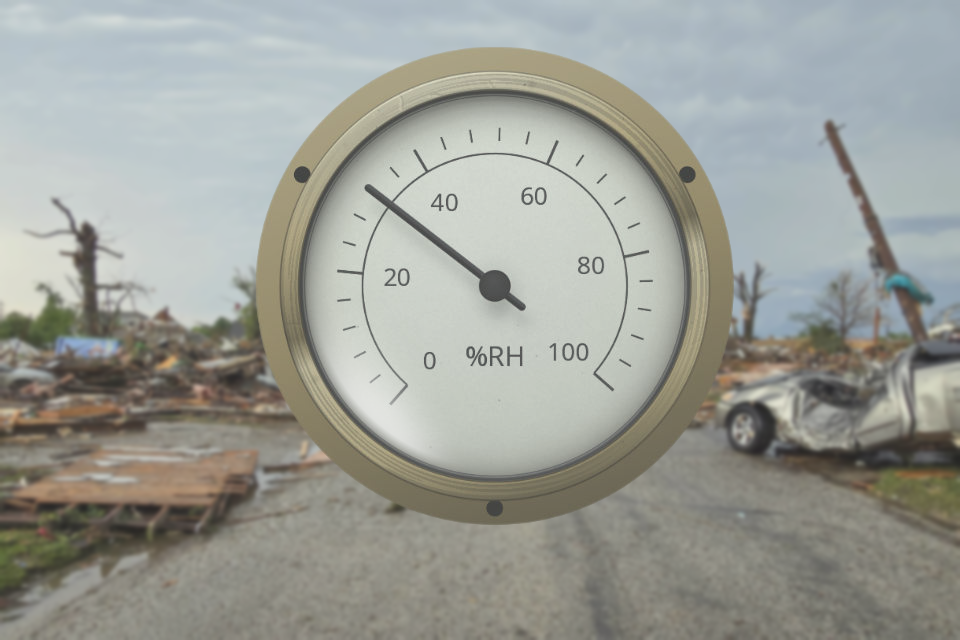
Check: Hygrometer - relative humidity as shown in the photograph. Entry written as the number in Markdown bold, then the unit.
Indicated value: **32** %
